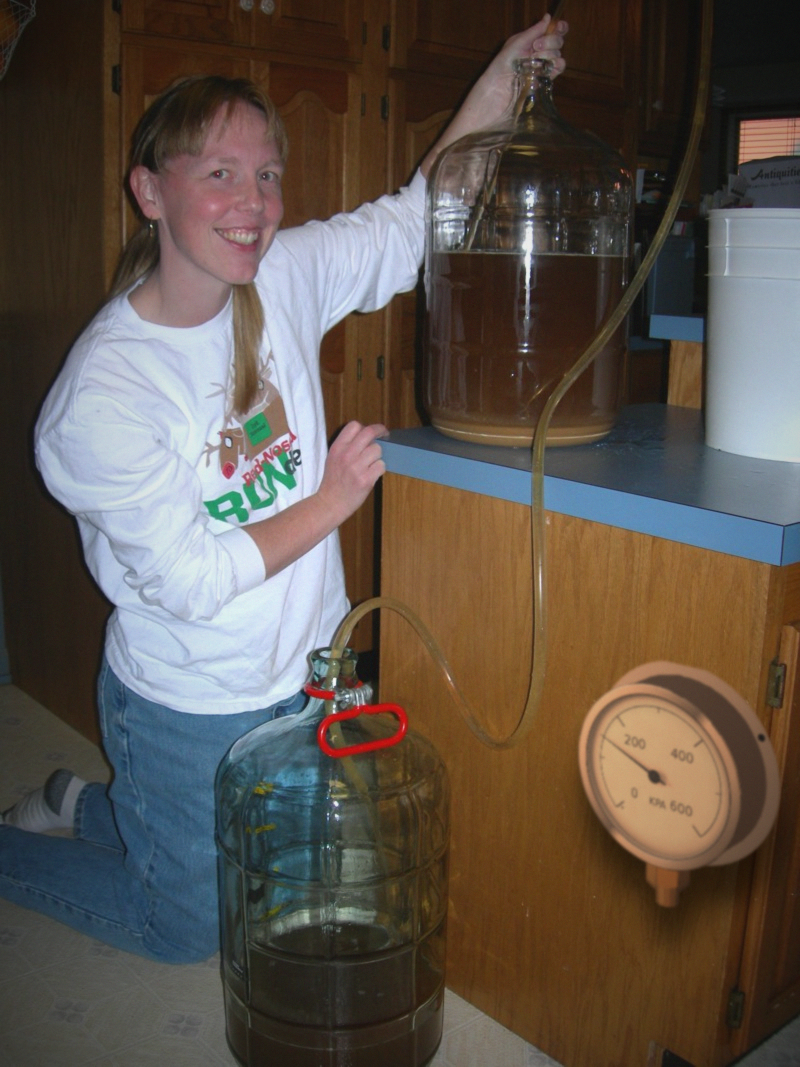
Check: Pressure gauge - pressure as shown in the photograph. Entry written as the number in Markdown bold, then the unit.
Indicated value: **150** kPa
